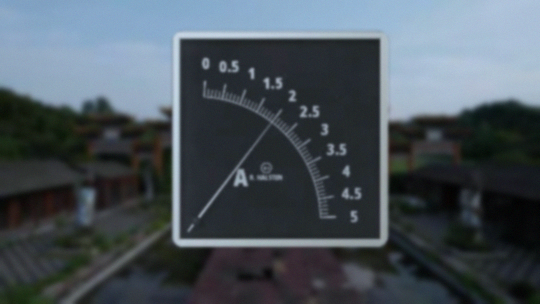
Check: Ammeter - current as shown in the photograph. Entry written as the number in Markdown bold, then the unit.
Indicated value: **2** A
